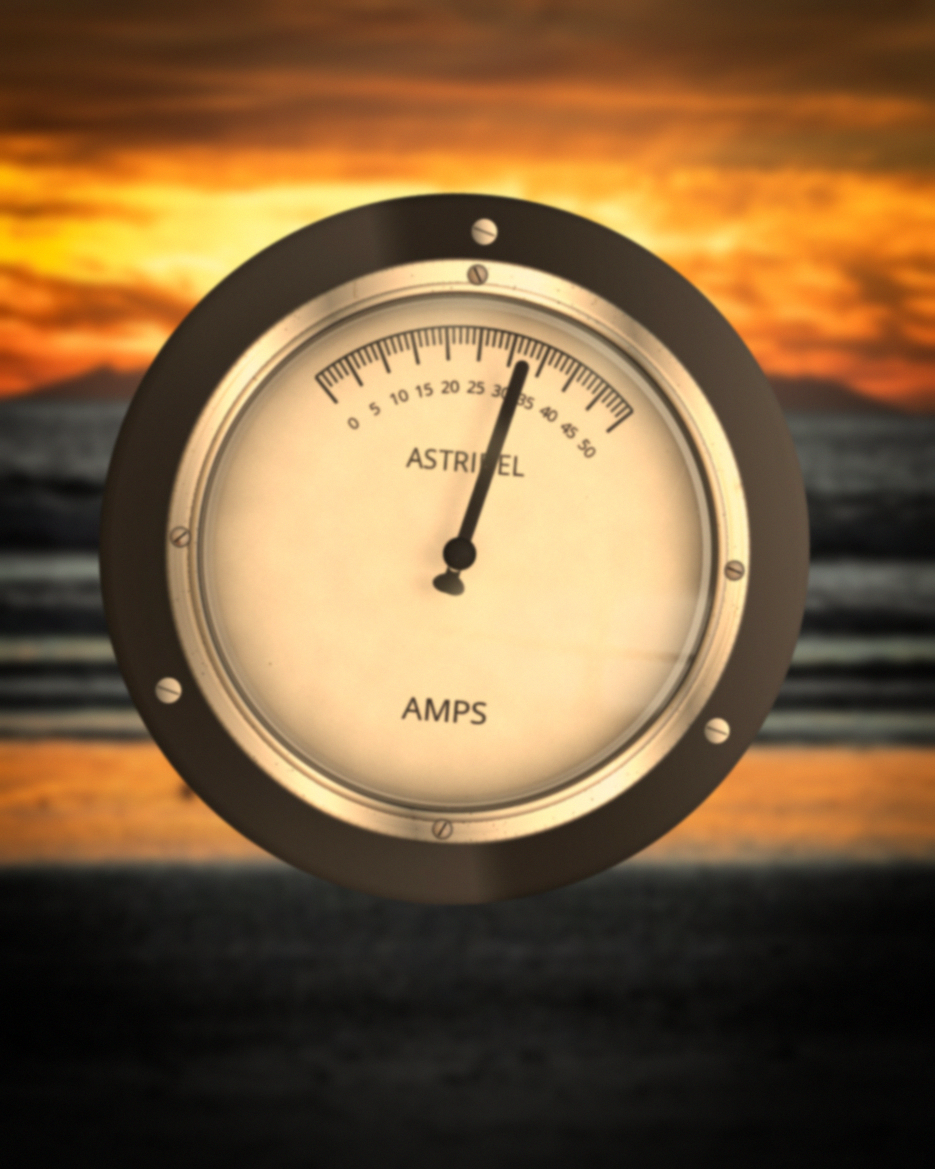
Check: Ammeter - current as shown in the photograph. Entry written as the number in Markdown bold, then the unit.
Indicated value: **32** A
